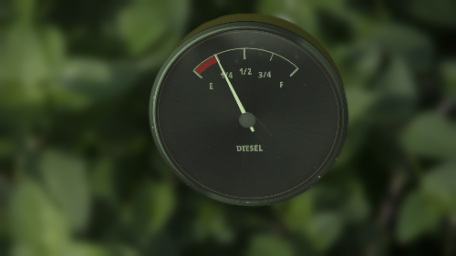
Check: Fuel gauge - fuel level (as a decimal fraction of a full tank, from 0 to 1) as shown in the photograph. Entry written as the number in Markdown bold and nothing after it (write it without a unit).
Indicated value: **0.25**
